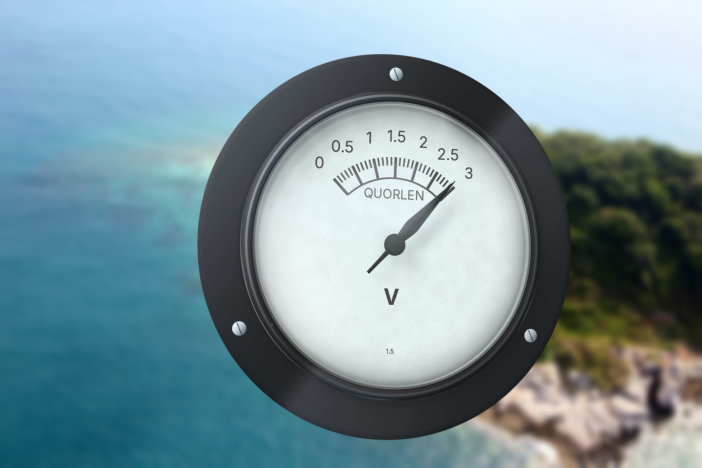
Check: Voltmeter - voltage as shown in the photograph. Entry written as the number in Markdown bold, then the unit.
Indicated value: **2.9** V
